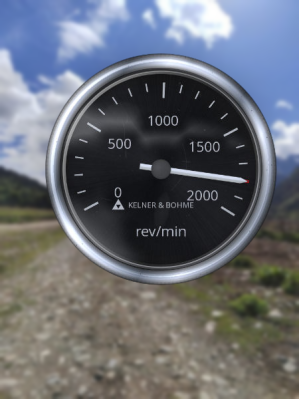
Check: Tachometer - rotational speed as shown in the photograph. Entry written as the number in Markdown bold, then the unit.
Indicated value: **1800** rpm
